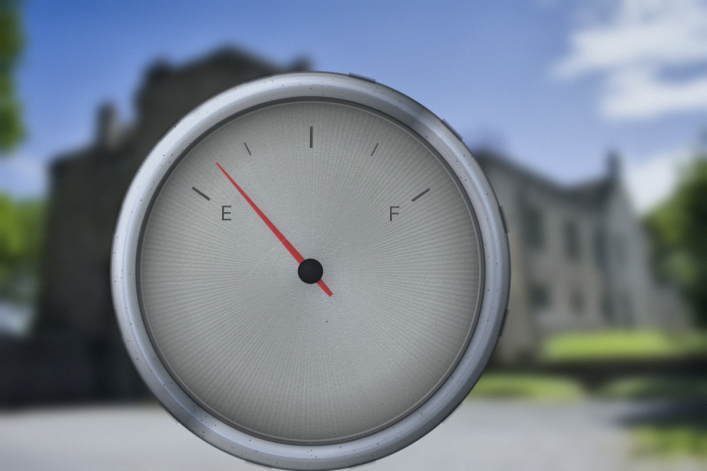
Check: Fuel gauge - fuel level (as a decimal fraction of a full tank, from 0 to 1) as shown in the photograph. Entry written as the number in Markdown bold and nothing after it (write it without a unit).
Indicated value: **0.125**
